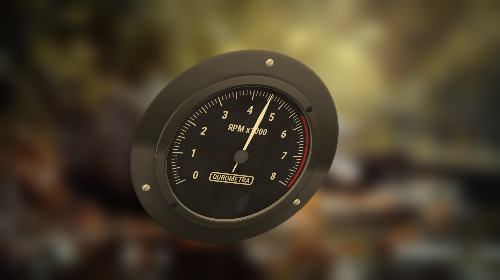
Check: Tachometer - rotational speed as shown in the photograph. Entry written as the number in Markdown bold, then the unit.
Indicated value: **4500** rpm
